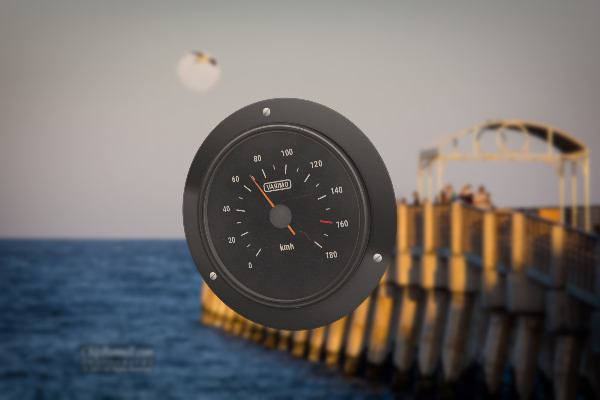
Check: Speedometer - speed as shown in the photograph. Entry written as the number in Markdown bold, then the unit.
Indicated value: **70** km/h
